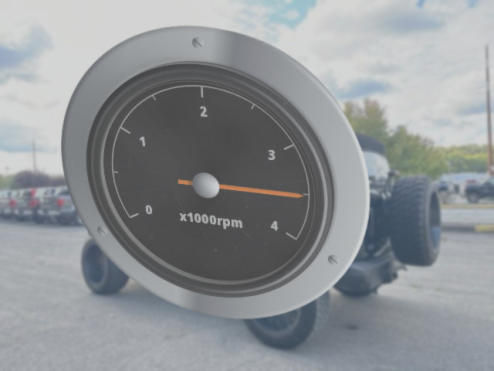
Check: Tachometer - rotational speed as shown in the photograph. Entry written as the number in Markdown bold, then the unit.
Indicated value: **3500** rpm
